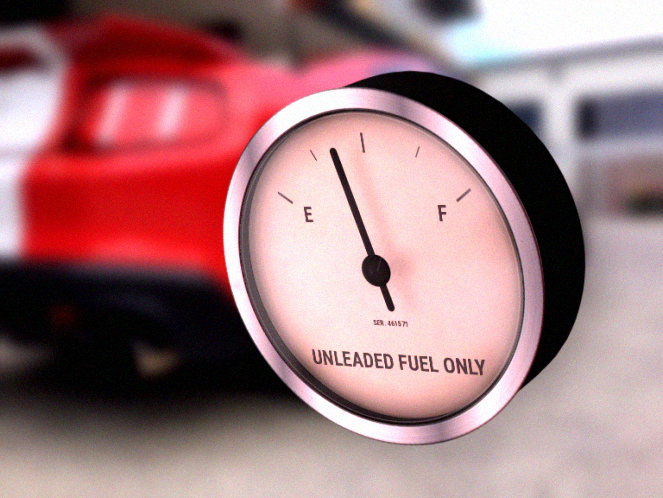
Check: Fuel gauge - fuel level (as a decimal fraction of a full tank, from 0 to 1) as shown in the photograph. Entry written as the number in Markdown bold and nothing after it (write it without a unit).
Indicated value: **0.375**
